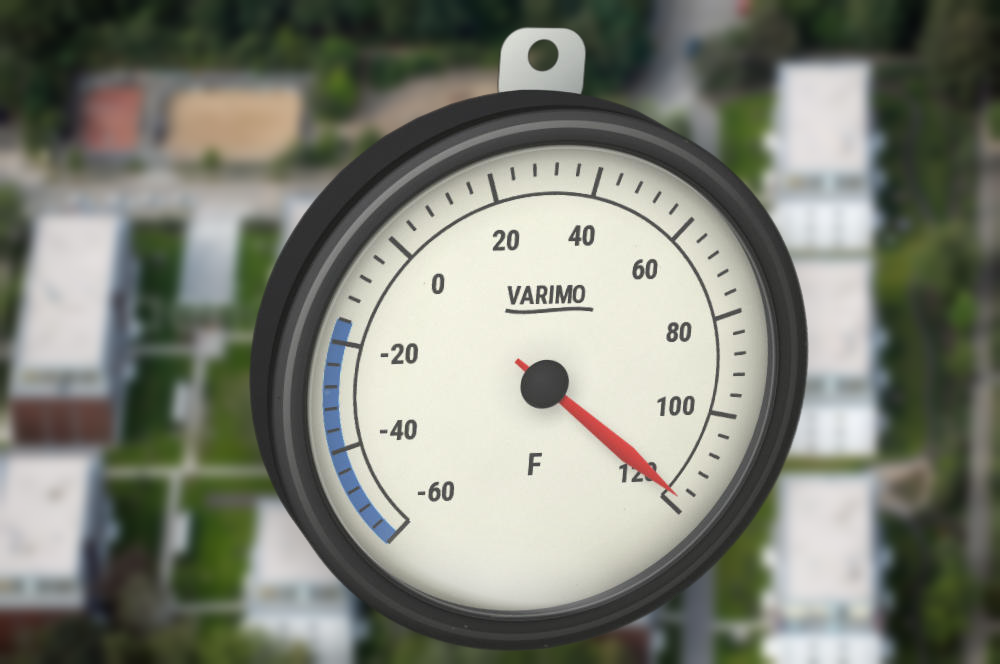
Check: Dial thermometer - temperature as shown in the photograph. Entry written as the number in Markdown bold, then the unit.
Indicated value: **118** °F
